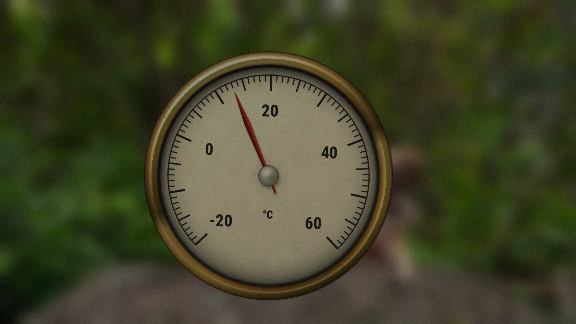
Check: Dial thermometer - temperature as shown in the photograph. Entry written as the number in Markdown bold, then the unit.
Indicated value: **13** °C
